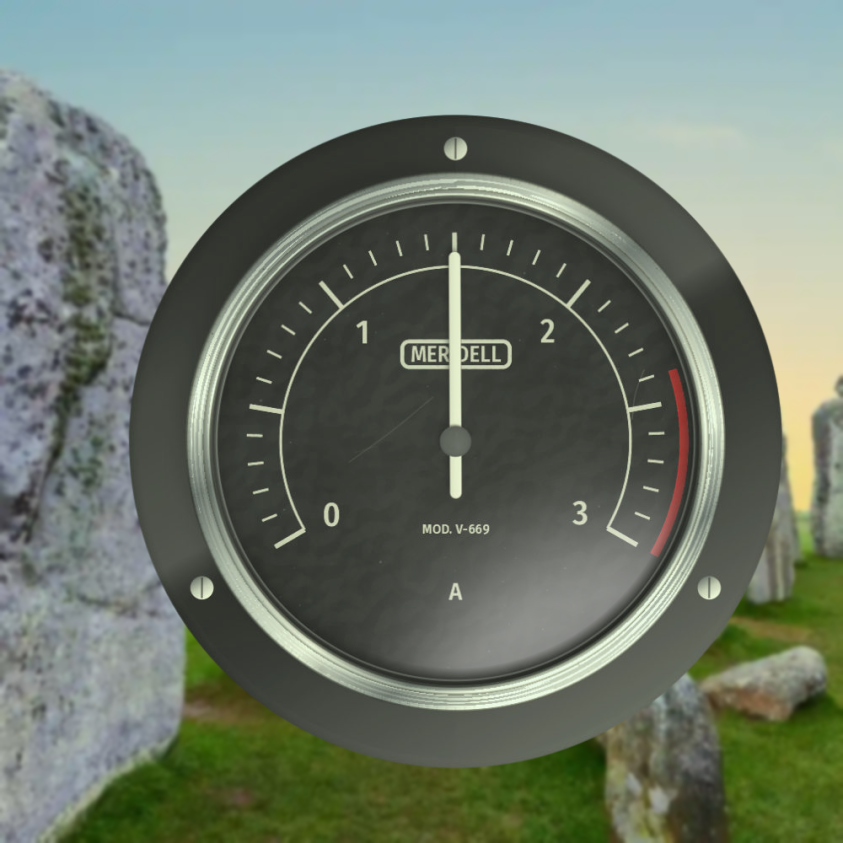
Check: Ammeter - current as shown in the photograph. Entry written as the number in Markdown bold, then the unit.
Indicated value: **1.5** A
